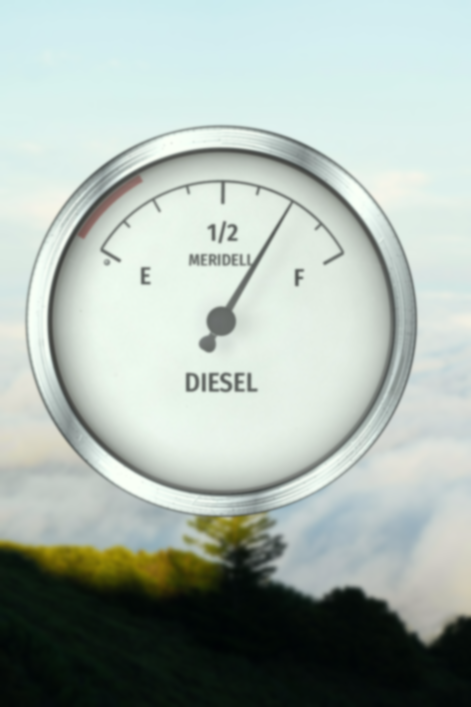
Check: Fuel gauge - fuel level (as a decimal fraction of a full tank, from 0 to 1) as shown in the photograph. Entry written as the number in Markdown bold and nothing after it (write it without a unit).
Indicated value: **0.75**
